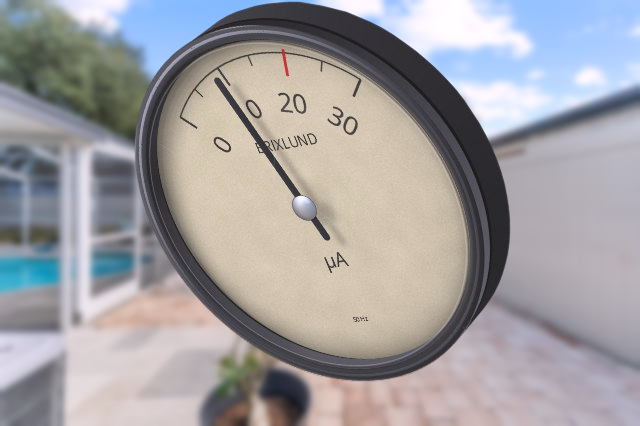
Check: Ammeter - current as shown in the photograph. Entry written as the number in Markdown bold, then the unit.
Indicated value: **10** µA
